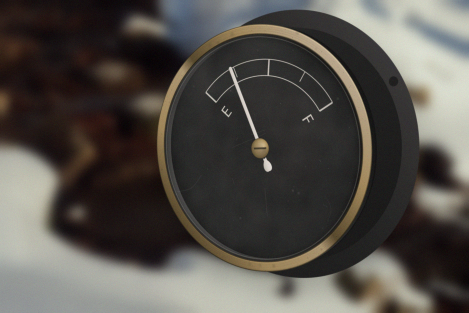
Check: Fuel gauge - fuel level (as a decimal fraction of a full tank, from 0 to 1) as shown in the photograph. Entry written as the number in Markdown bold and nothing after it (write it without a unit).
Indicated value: **0.25**
